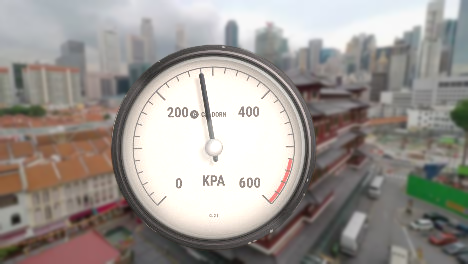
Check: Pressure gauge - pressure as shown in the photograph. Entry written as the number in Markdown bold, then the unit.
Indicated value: **280** kPa
